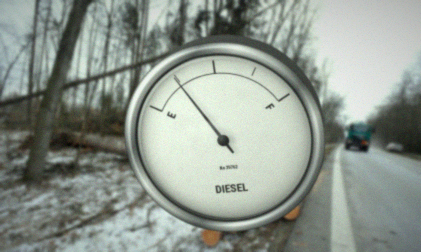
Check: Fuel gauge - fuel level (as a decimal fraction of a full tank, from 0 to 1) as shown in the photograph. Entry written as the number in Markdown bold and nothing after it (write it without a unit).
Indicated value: **0.25**
